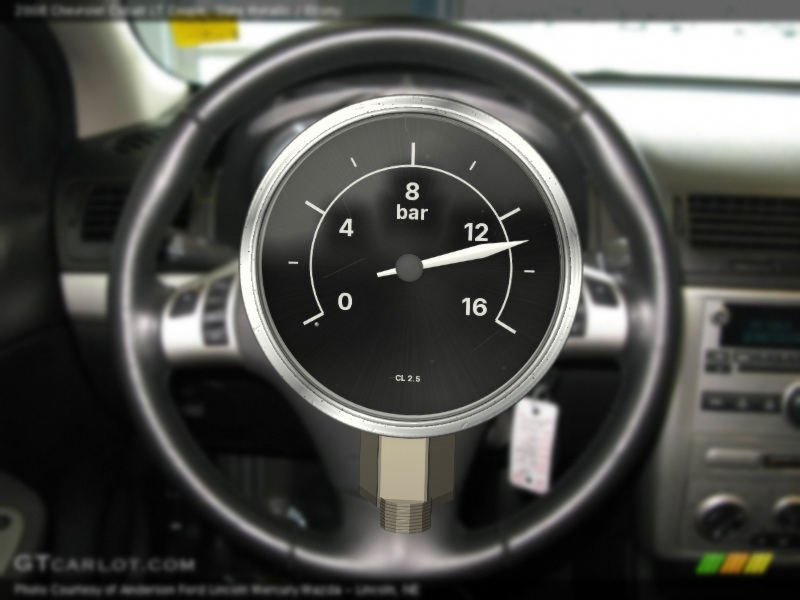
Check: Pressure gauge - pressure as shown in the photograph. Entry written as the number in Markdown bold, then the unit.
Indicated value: **13** bar
